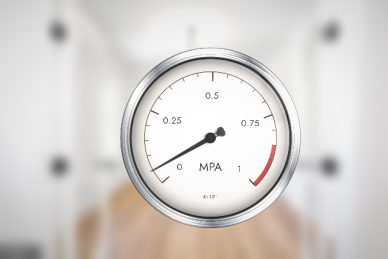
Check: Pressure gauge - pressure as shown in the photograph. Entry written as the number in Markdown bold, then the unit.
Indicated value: **0.05** MPa
